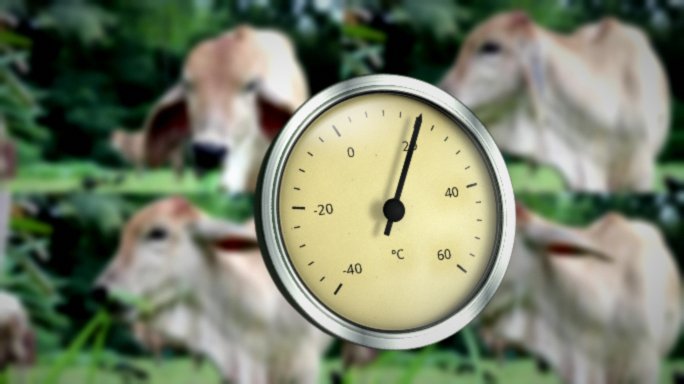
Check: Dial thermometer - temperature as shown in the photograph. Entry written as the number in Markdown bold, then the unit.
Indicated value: **20** °C
